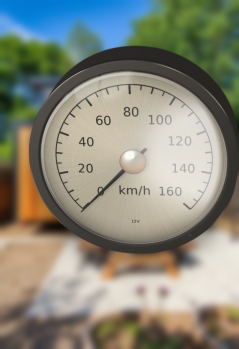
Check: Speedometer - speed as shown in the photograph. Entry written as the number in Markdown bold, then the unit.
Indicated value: **0** km/h
